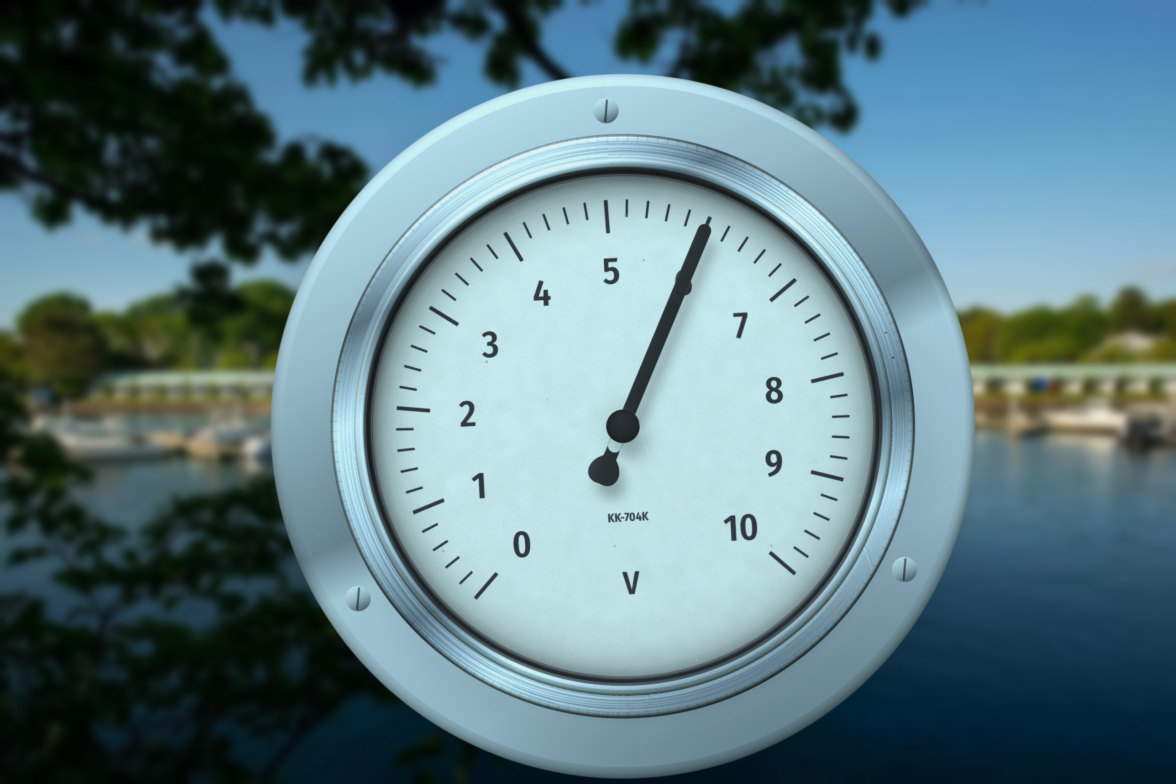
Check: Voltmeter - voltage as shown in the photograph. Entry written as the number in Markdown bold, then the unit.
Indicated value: **6** V
